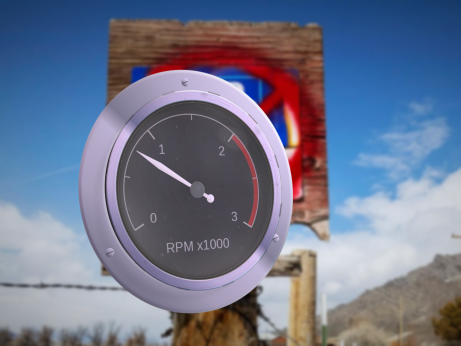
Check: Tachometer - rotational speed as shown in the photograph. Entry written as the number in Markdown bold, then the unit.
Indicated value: **750** rpm
